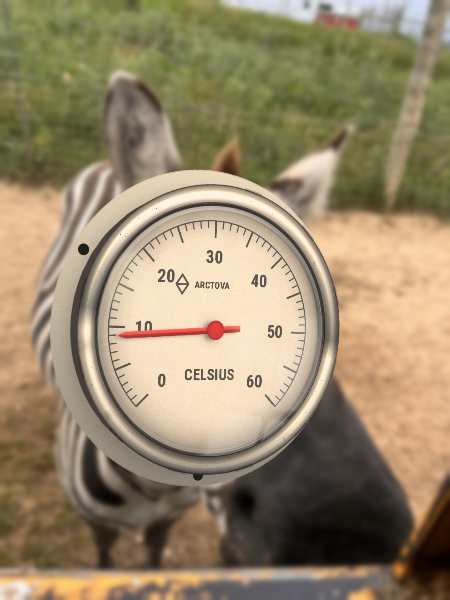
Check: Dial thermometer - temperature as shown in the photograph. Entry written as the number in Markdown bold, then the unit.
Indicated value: **9** °C
